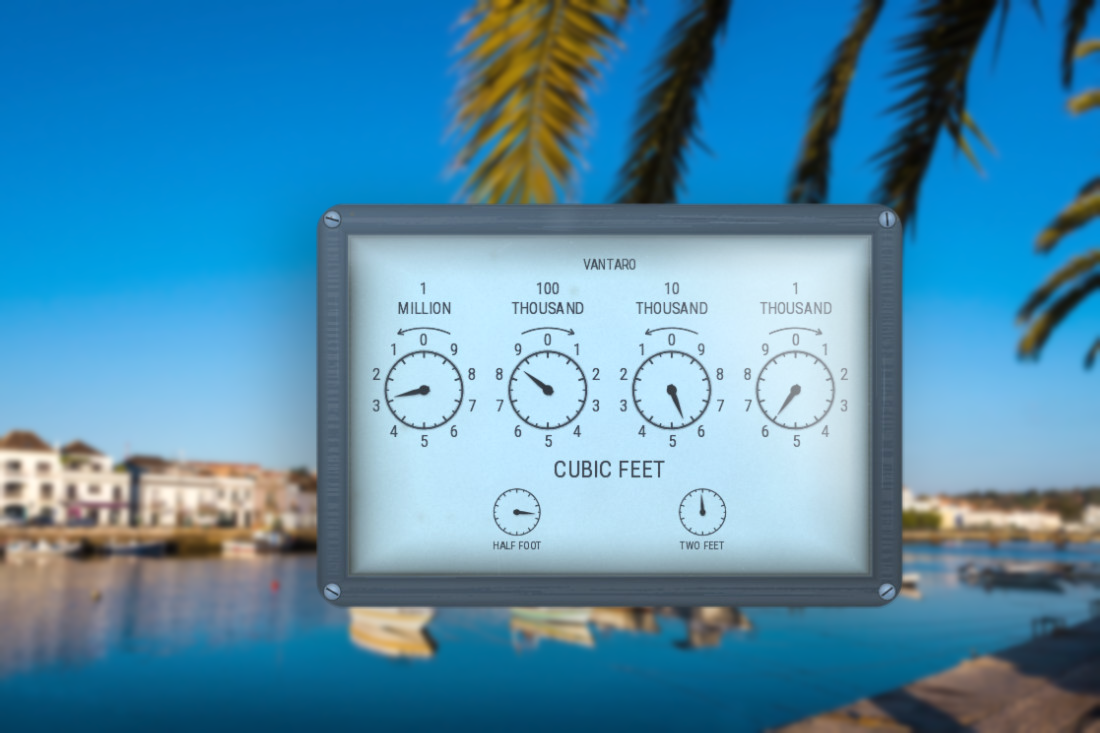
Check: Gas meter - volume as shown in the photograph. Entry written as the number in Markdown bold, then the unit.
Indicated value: **285600** ft³
